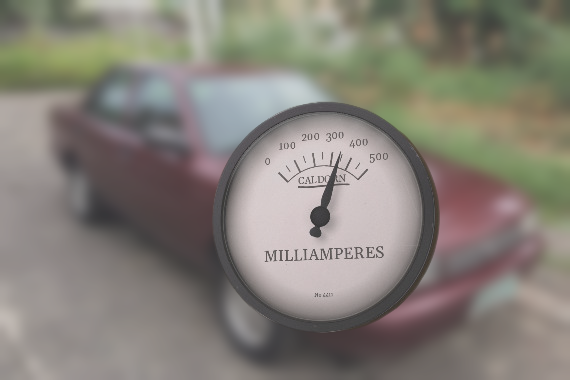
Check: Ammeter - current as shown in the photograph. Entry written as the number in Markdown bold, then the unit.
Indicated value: **350** mA
